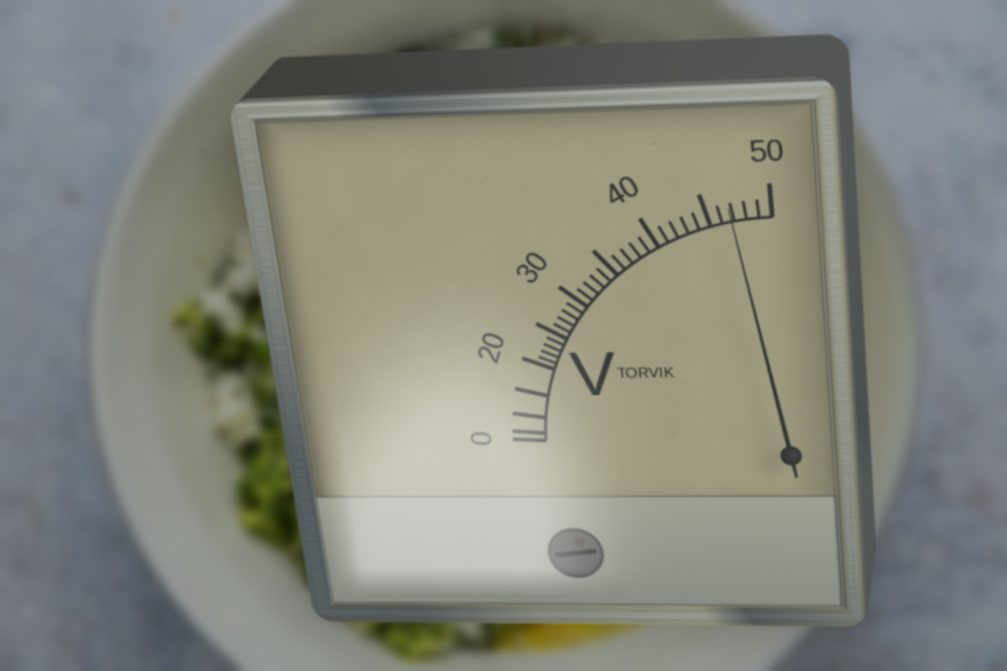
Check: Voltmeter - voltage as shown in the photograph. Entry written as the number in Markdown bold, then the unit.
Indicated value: **47** V
